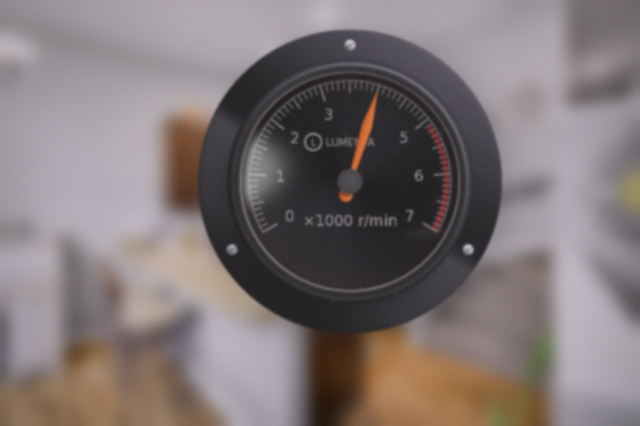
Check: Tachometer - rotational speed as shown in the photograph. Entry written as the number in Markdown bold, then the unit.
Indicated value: **4000** rpm
